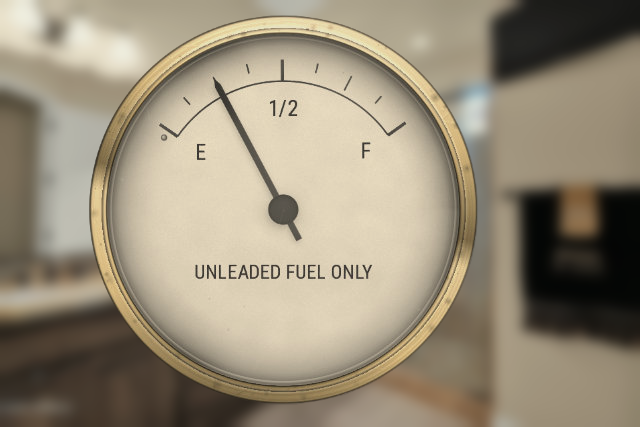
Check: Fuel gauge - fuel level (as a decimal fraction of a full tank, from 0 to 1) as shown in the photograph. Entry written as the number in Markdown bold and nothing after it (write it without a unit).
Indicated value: **0.25**
